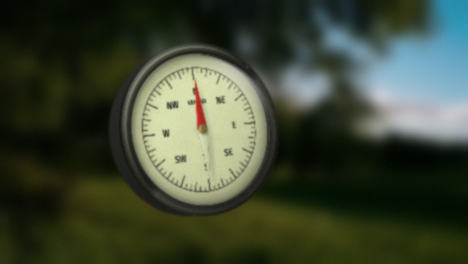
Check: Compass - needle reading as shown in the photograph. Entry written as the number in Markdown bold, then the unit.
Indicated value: **0** °
